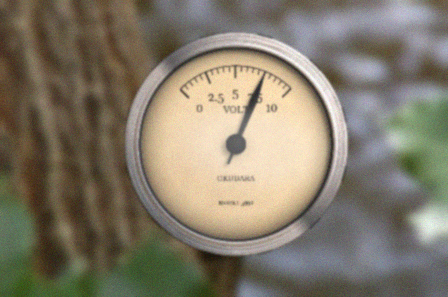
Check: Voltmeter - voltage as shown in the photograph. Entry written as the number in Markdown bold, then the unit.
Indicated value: **7.5** V
